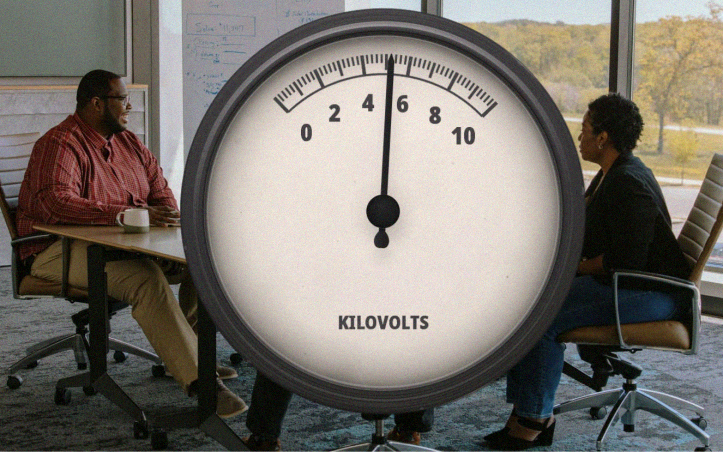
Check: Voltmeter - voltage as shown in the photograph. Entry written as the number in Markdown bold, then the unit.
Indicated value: **5.2** kV
